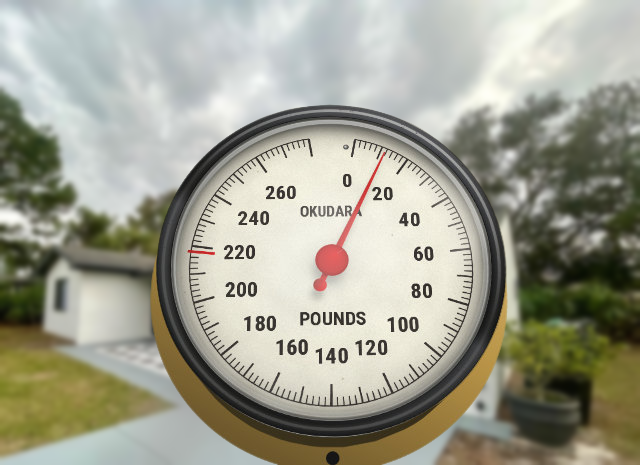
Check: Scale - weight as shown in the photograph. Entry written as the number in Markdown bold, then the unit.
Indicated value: **12** lb
